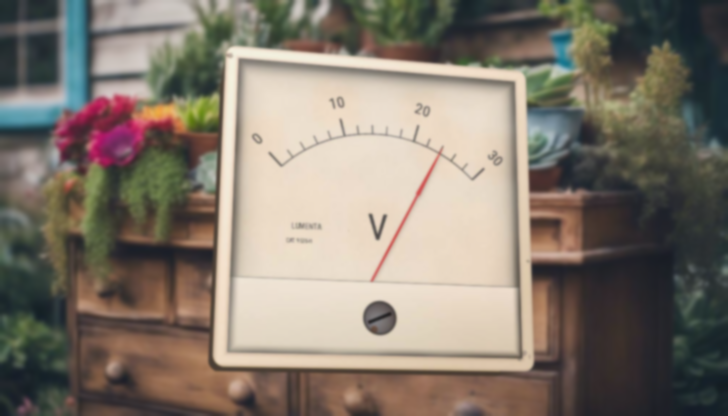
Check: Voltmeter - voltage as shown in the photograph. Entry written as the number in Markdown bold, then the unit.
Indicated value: **24** V
